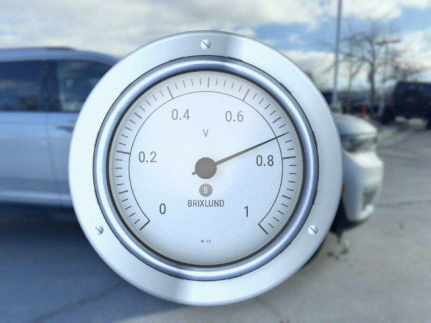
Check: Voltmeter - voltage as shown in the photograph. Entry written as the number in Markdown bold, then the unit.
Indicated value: **0.74** V
